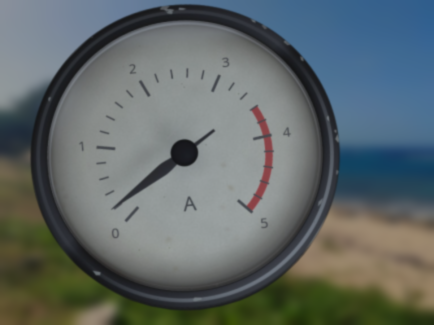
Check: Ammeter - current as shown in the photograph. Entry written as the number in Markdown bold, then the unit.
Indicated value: **0.2** A
